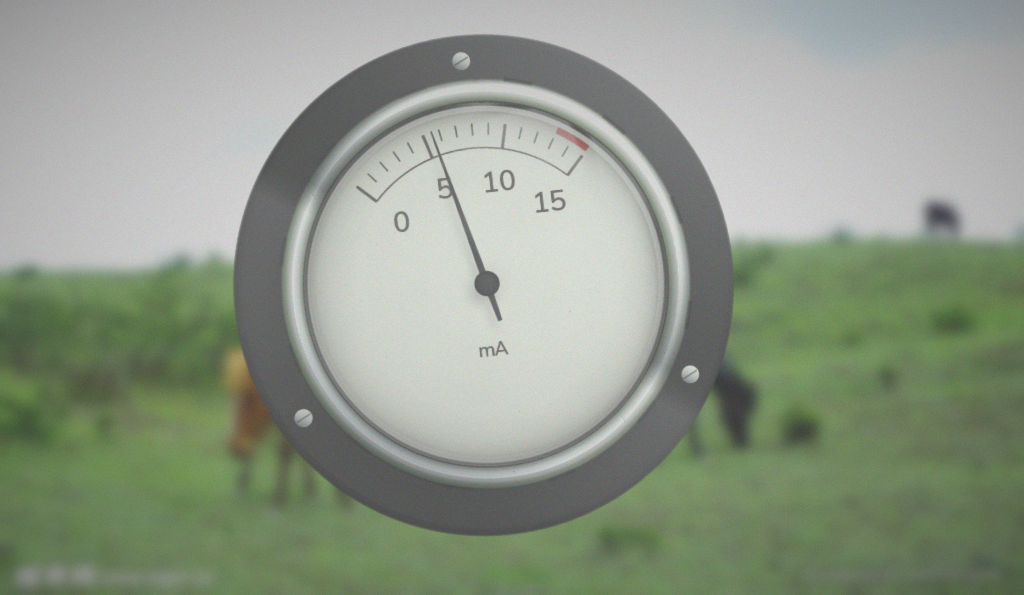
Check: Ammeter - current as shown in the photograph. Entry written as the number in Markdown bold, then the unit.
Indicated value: **5.5** mA
